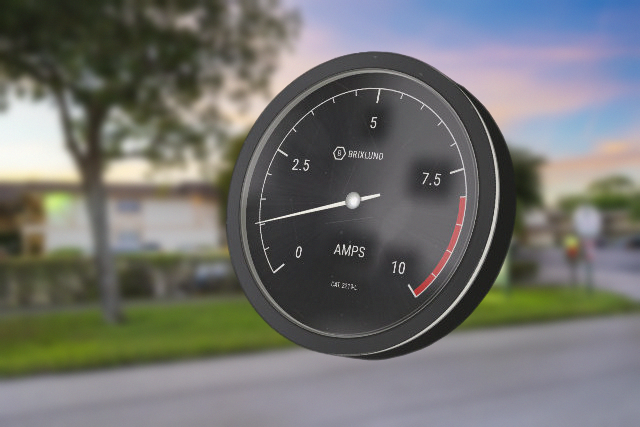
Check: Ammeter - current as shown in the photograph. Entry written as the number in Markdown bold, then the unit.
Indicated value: **1** A
